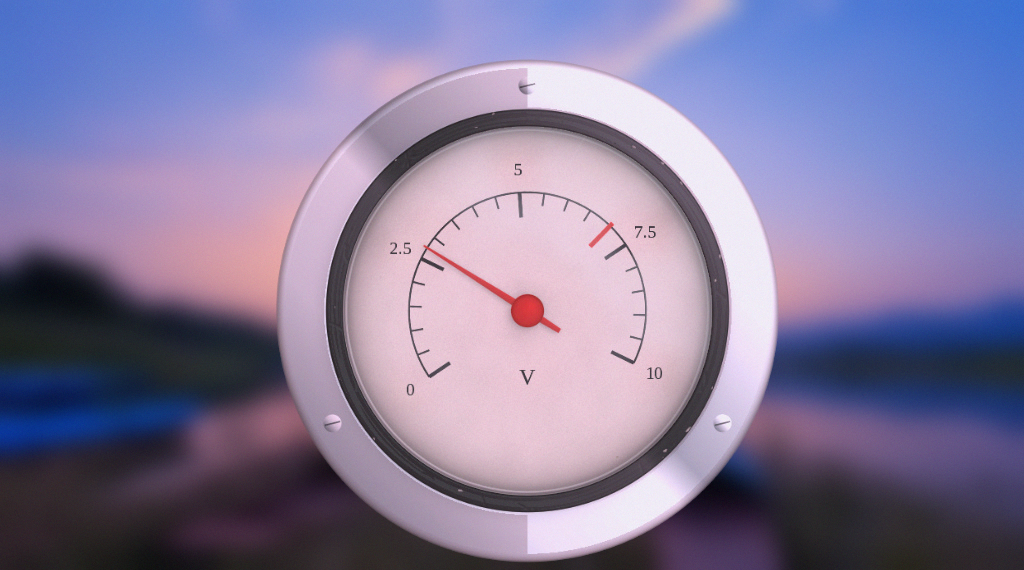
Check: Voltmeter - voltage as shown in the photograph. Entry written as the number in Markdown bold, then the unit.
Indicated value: **2.75** V
